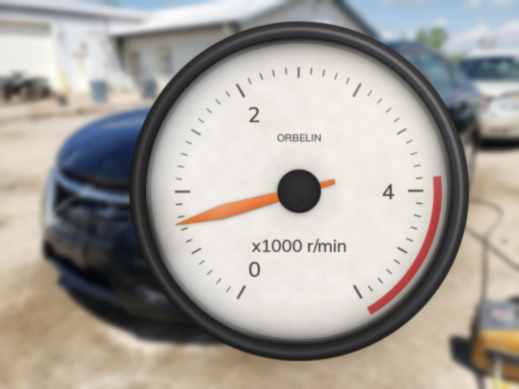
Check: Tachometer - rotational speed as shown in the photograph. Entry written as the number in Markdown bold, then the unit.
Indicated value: **750** rpm
